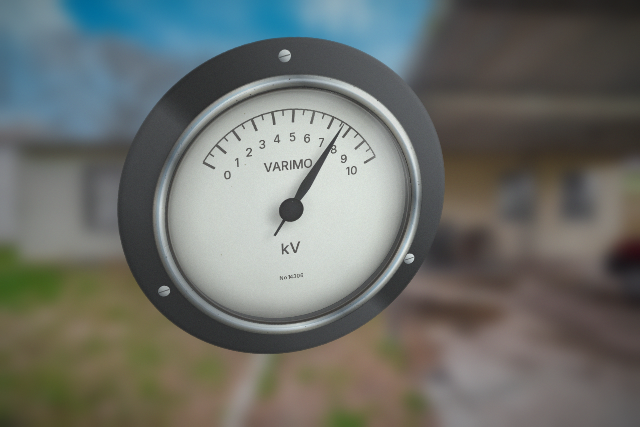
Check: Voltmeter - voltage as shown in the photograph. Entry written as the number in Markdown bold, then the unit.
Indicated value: **7.5** kV
